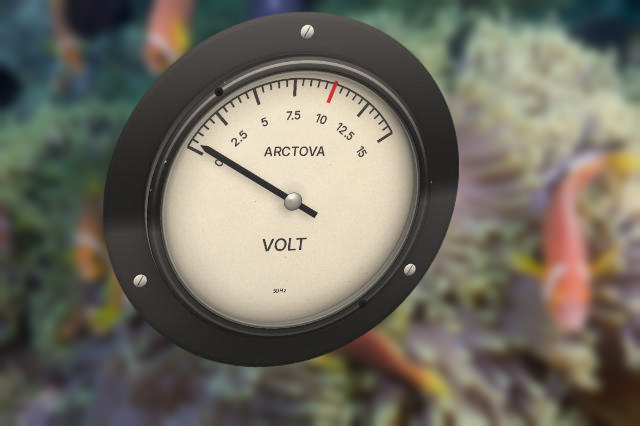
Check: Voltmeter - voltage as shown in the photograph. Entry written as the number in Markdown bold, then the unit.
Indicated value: **0.5** V
